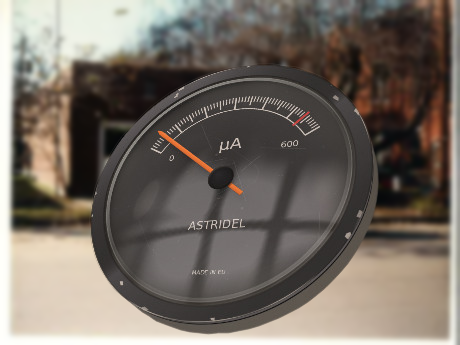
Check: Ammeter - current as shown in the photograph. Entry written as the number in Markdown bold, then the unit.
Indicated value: **50** µA
